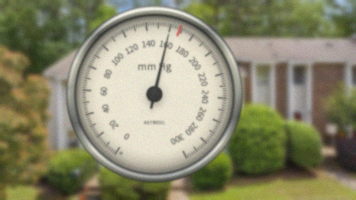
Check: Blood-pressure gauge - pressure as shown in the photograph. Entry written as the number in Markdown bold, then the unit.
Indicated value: **160** mmHg
